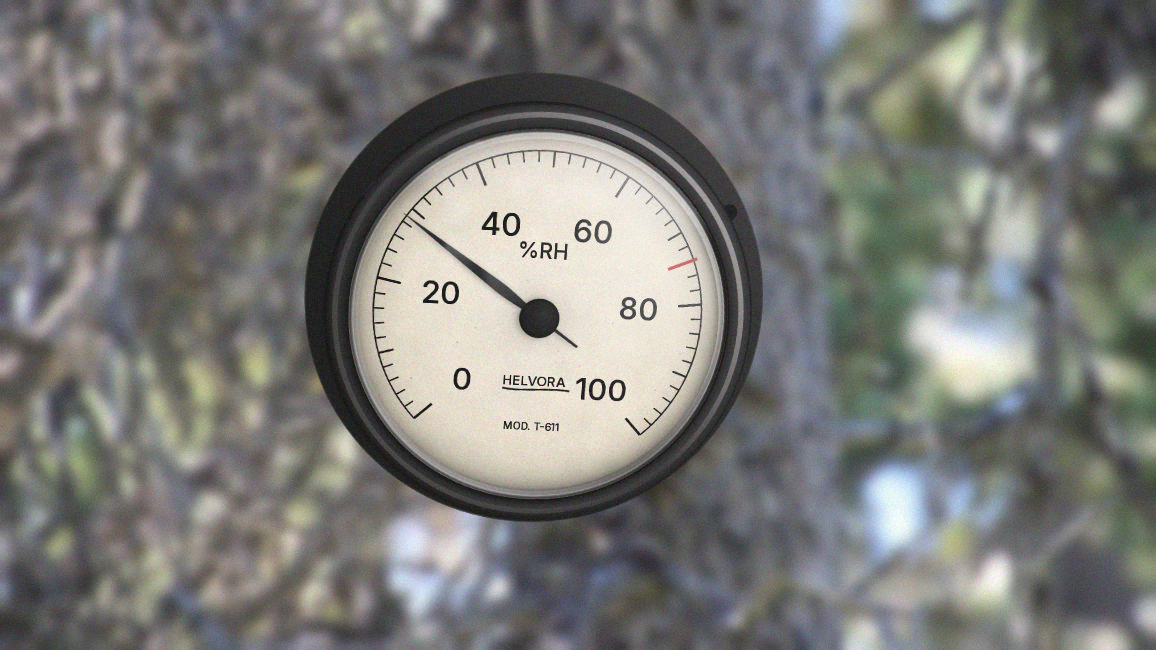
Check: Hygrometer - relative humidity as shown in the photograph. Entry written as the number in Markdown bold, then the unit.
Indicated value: **29** %
